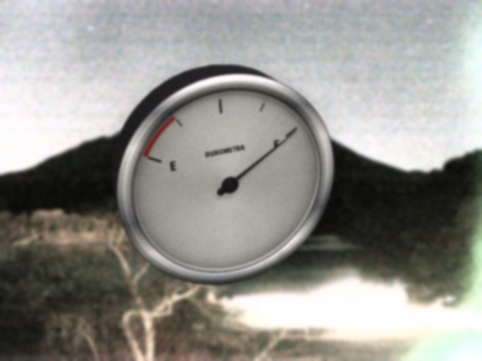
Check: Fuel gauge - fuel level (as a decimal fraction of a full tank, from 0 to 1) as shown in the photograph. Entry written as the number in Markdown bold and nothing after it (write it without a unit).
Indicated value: **1**
